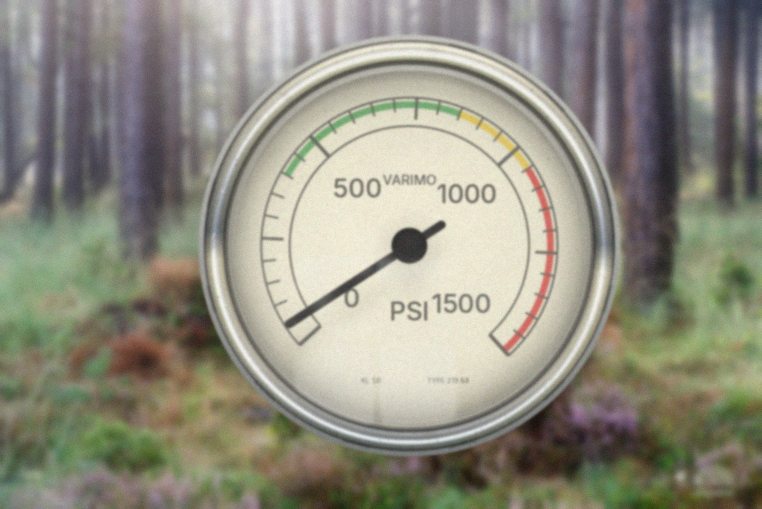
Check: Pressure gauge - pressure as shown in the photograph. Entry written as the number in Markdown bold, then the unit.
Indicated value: **50** psi
